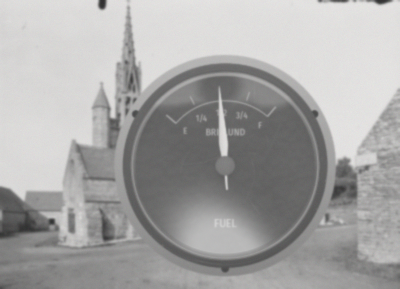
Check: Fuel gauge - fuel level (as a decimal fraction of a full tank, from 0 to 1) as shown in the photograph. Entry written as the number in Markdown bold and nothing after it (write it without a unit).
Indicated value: **0.5**
